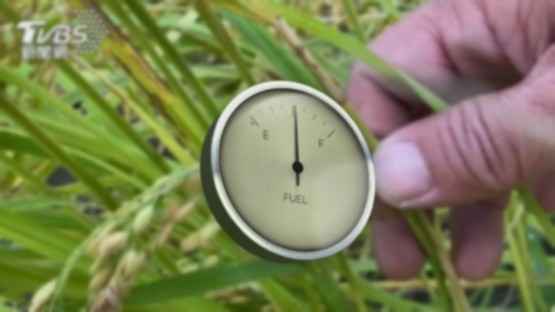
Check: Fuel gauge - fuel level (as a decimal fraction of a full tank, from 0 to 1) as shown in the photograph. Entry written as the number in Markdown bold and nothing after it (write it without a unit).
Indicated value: **0.5**
